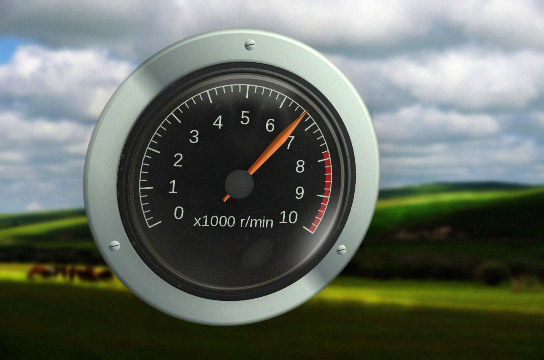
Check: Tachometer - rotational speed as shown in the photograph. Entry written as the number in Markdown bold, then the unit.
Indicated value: **6600** rpm
